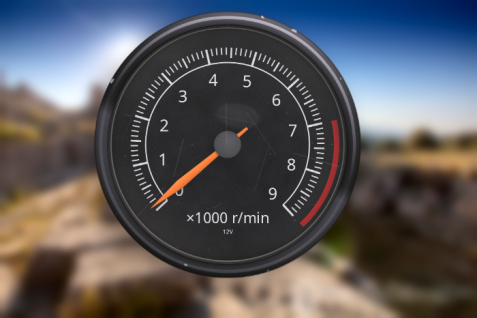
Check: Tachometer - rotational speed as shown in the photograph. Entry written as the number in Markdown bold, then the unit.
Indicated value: **100** rpm
